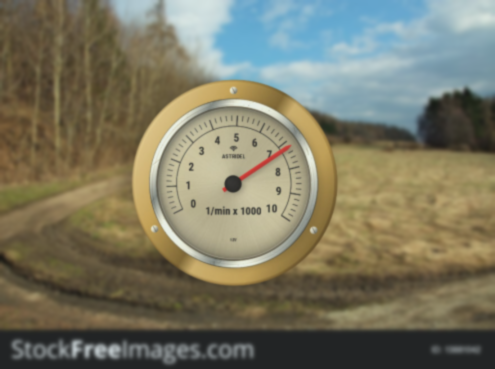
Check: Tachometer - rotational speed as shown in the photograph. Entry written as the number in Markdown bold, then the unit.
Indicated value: **7200** rpm
